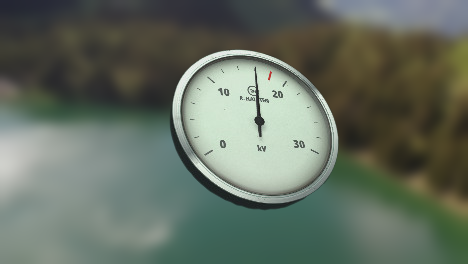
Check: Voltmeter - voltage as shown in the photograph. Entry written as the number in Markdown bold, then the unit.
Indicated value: **16** kV
